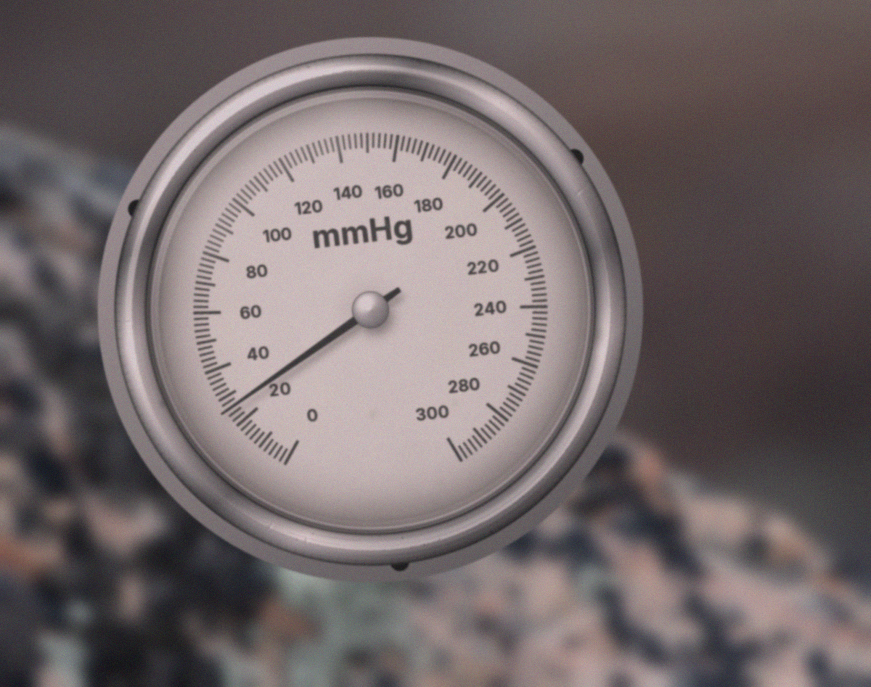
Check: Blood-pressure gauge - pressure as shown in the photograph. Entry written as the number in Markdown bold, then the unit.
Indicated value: **26** mmHg
